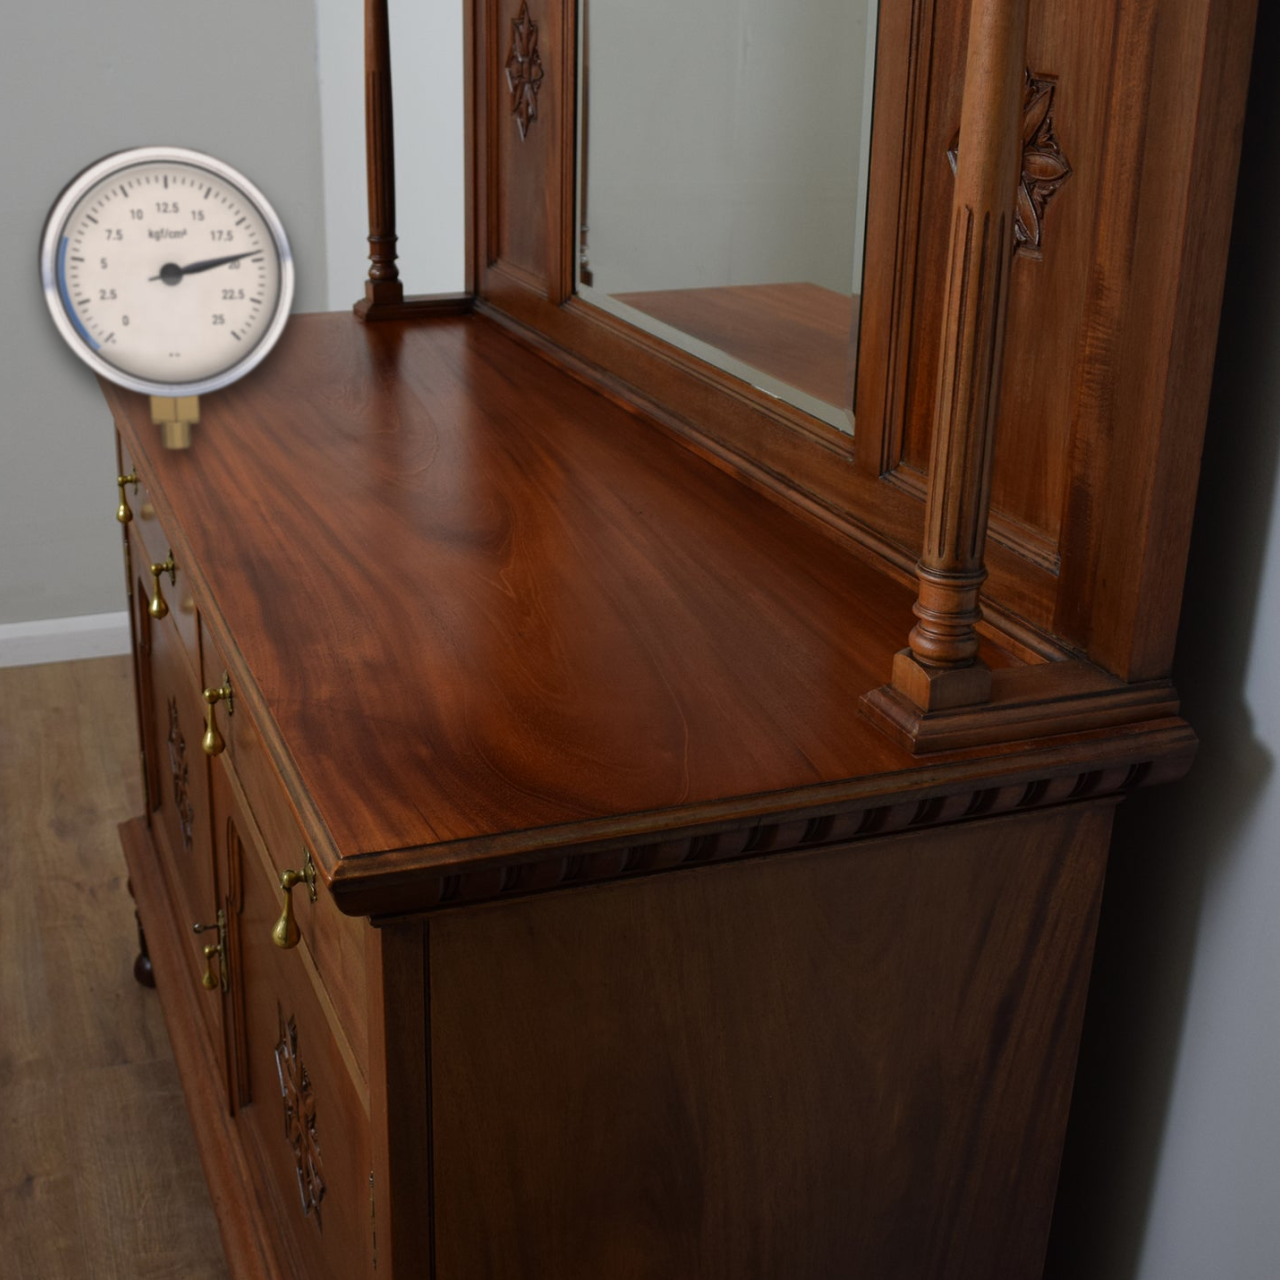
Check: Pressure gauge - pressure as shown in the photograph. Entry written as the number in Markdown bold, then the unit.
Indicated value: **19.5** kg/cm²
